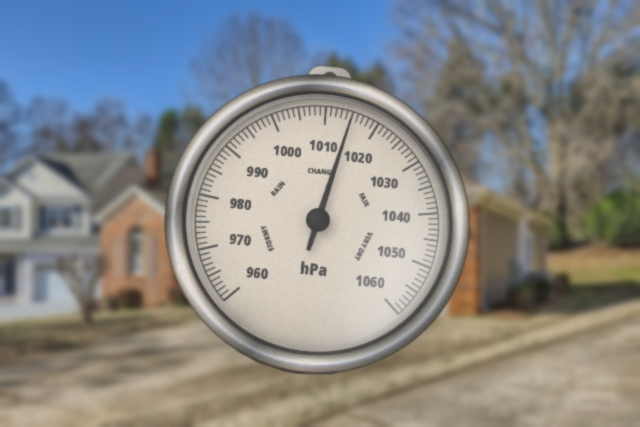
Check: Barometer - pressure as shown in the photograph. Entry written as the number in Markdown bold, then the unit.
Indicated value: **1015** hPa
